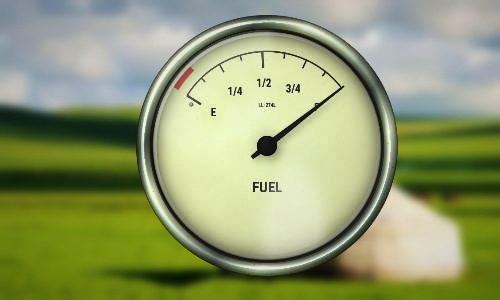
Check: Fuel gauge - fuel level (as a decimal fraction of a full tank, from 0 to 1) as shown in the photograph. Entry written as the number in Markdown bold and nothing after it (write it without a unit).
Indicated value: **1**
